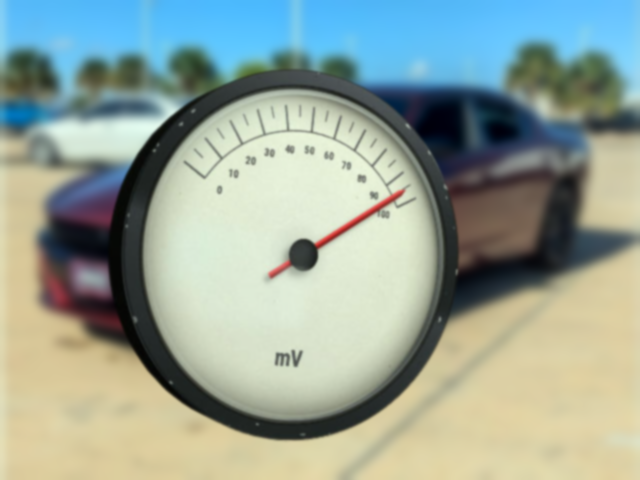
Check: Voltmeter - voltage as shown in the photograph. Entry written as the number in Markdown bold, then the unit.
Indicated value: **95** mV
